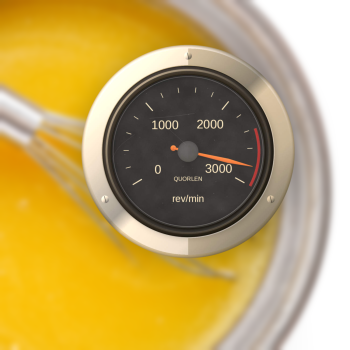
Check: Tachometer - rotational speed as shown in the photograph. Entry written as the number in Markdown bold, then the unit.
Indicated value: **2800** rpm
